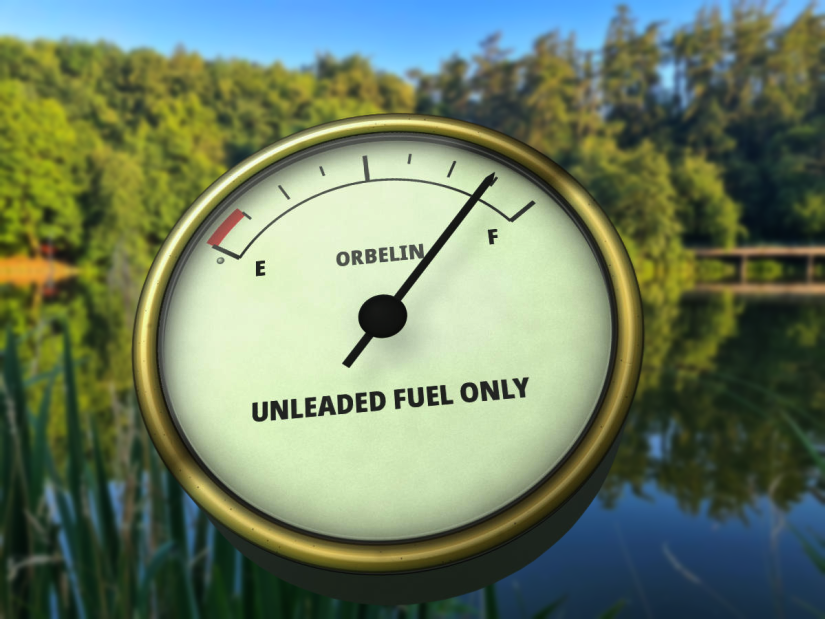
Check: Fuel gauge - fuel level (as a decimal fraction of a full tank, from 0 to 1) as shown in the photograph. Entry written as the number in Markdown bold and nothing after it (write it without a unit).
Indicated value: **0.875**
